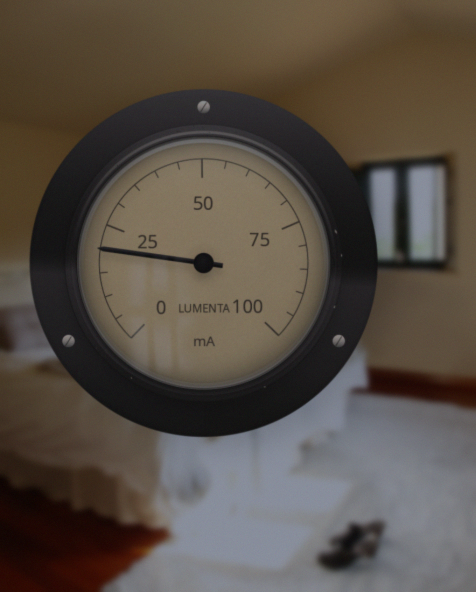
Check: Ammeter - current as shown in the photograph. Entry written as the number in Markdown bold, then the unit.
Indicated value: **20** mA
